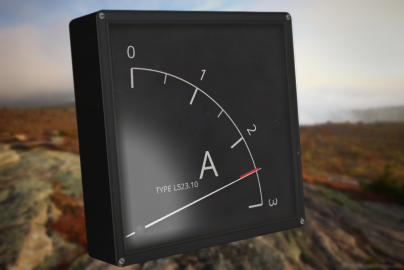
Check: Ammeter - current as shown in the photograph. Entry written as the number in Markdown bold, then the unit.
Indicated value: **2.5** A
